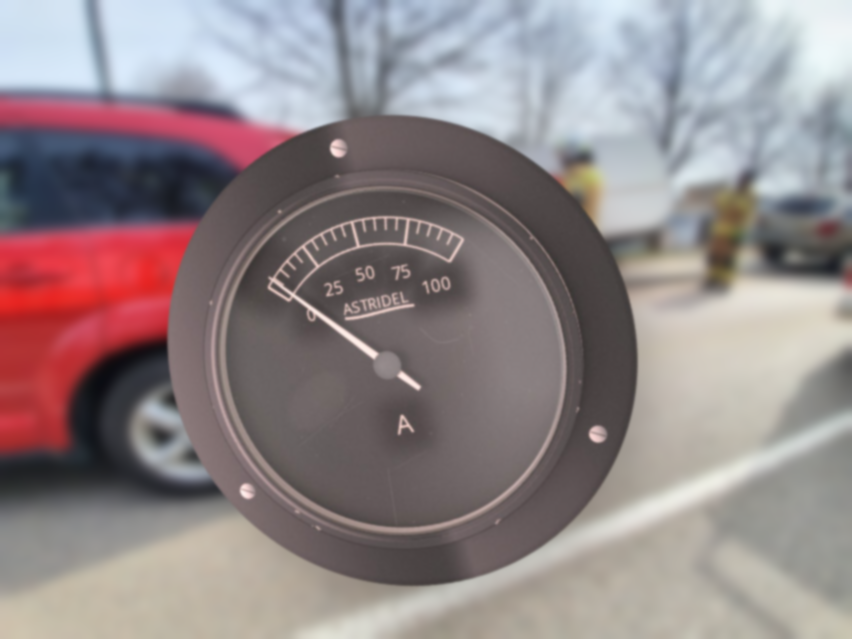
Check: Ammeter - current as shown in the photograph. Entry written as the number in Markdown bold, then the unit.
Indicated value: **5** A
